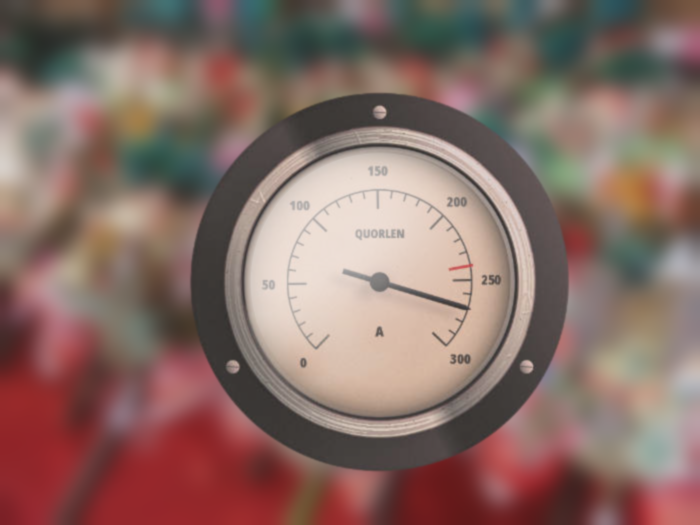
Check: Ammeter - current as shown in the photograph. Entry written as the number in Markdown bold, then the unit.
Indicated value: **270** A
